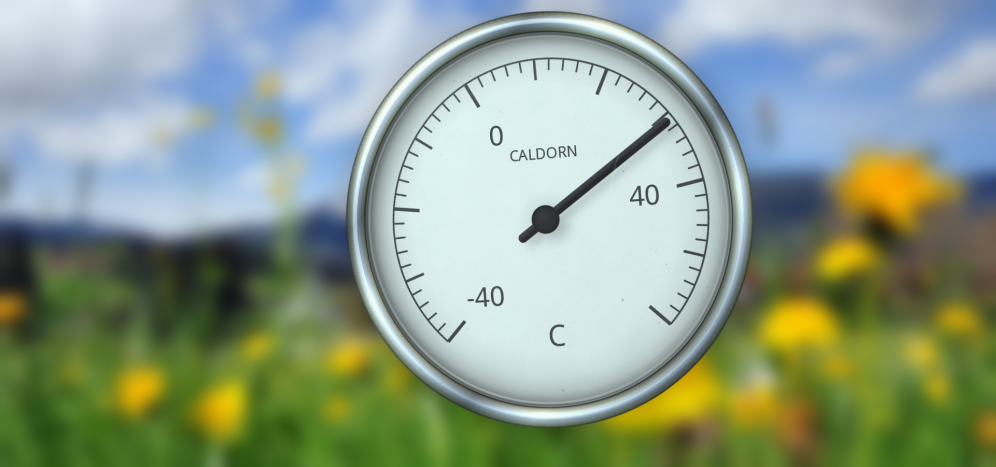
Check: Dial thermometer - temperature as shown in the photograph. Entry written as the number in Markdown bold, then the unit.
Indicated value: **31** °C
